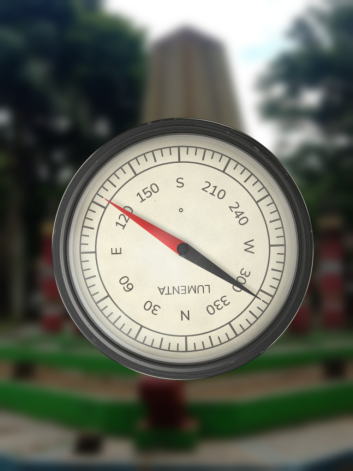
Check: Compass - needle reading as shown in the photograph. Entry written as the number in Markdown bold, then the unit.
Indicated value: **125** °
